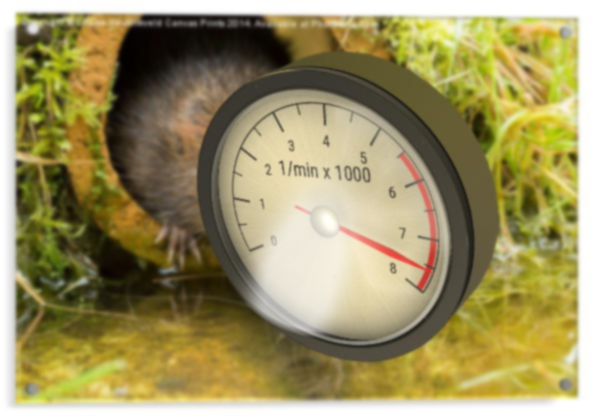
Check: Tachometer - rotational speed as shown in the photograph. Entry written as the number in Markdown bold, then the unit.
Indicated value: **7500** rpm
